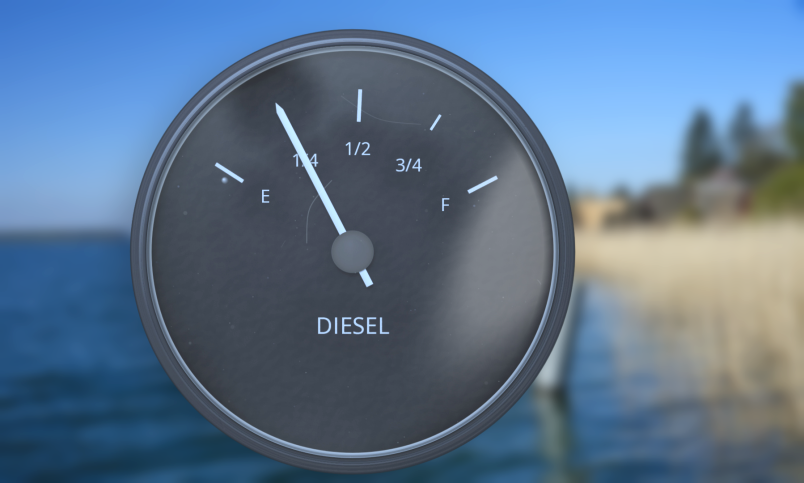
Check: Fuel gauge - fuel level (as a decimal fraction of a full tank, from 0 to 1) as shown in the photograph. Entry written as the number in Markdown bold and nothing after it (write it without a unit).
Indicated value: **0.25**
